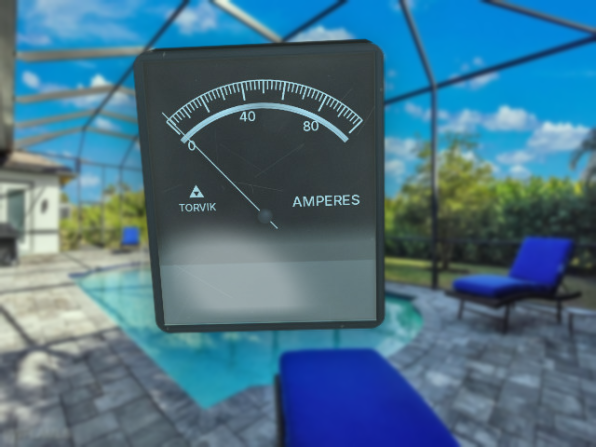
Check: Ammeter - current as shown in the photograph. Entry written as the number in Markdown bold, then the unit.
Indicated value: **2** A
